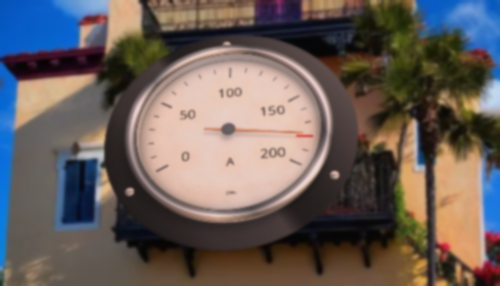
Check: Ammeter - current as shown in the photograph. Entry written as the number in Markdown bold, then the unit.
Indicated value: **180** A
